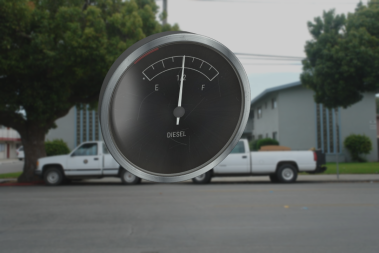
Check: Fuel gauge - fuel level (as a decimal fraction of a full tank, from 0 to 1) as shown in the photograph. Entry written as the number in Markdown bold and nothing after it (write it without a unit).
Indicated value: **0.5**
